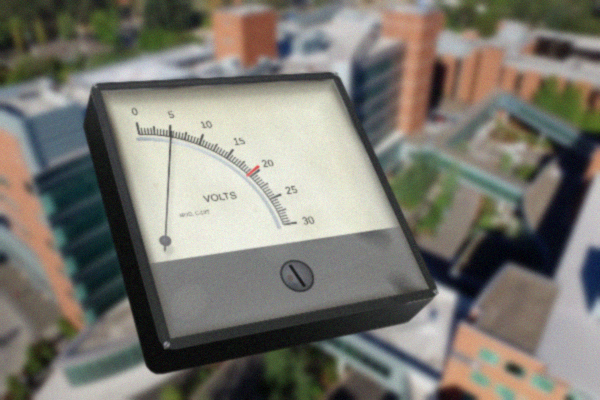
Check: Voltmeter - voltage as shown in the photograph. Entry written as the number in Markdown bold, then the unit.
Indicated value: **5** V
